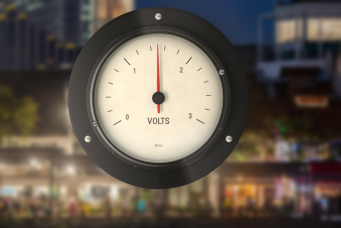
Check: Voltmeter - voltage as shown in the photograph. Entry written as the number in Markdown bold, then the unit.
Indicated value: **1.5** V
